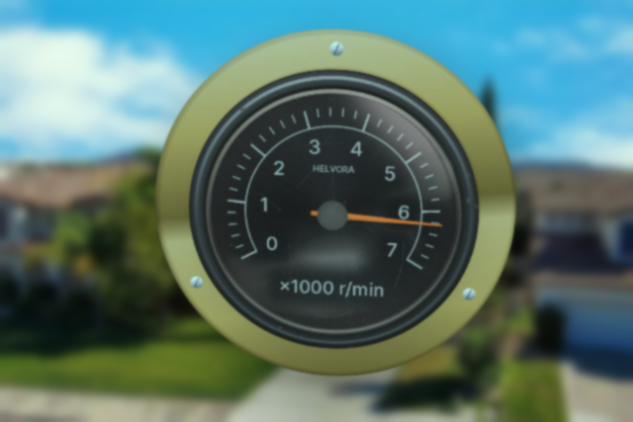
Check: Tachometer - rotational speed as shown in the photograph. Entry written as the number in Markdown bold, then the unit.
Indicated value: **6200** rpm
